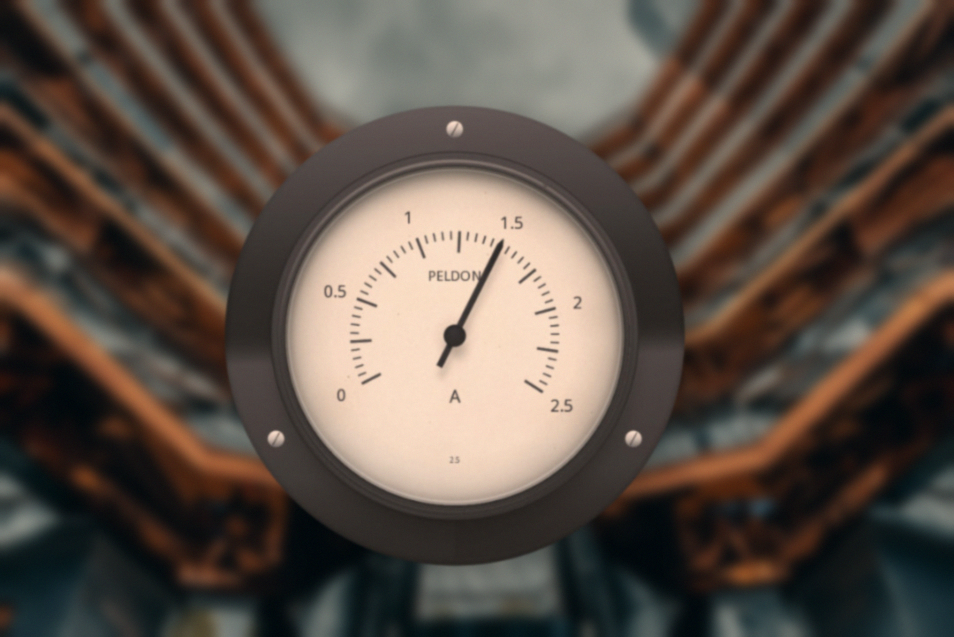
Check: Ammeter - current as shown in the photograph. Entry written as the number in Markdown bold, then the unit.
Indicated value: **1.5** A
